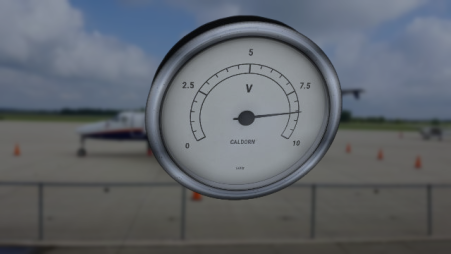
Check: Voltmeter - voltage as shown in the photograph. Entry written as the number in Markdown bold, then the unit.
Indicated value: **8.5** V
